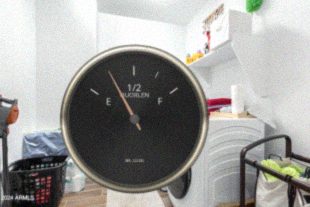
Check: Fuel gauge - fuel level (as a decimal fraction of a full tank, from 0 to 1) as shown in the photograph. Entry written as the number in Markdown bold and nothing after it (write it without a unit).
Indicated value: **0.25**
